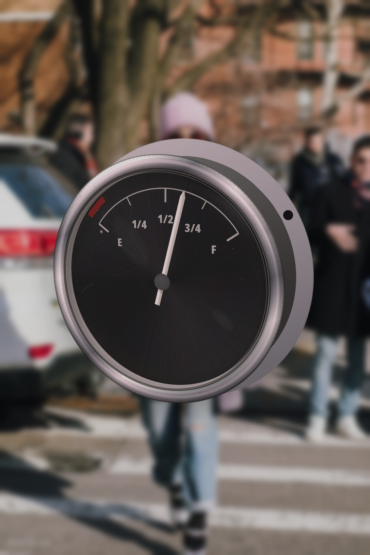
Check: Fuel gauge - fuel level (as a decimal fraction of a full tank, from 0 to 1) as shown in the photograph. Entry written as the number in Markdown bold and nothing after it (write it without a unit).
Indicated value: **0.625**
